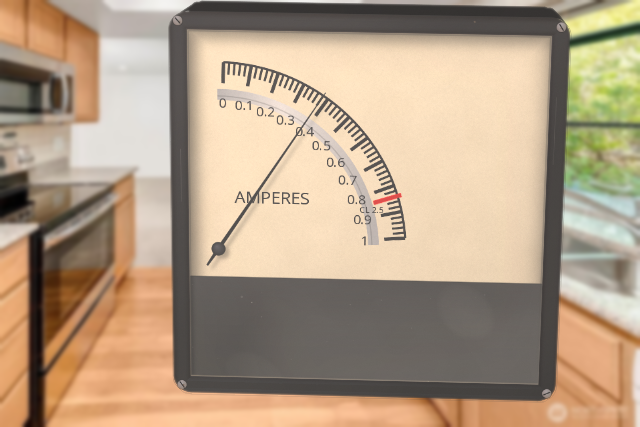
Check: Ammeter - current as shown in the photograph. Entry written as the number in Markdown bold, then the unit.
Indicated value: **0.38** A
